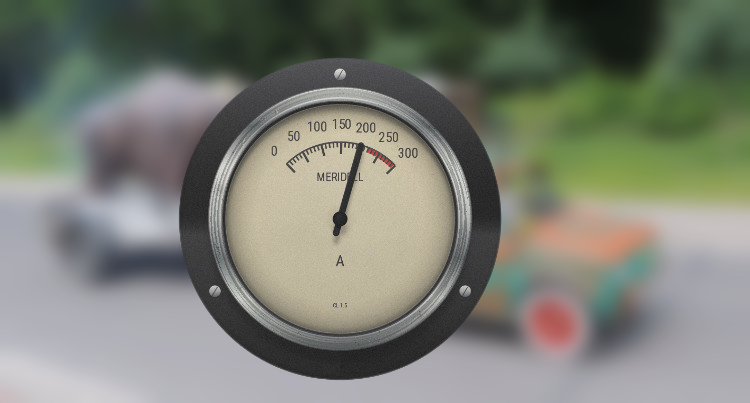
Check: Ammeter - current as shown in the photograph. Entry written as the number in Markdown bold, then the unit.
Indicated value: **200** A
